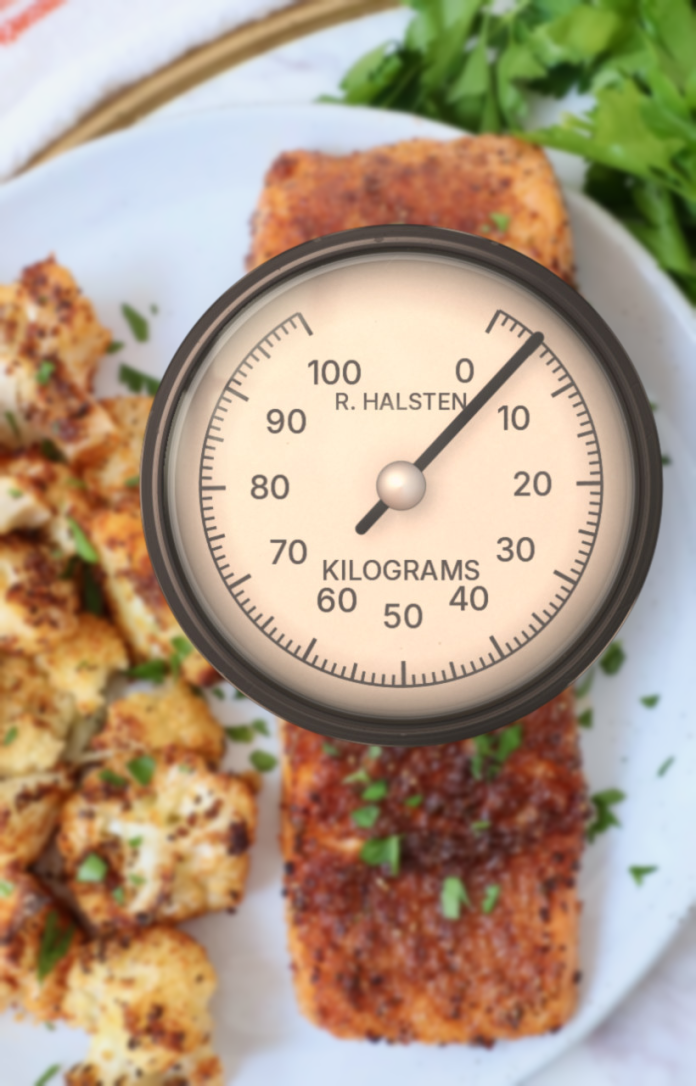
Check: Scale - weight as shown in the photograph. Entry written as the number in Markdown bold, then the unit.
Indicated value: **4.5** kg
